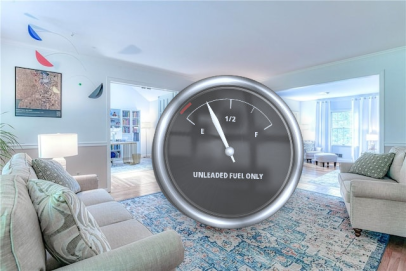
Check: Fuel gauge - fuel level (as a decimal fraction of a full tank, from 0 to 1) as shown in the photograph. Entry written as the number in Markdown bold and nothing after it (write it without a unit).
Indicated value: **0.25**
